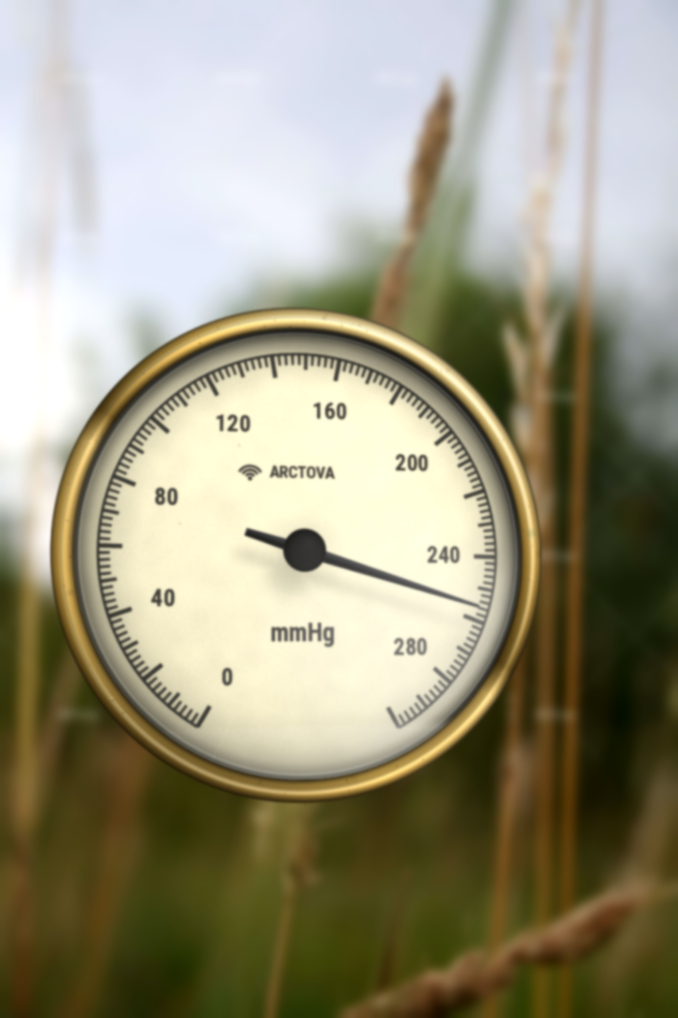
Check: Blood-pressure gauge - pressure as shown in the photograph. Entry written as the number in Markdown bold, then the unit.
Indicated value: **256** mmHg
